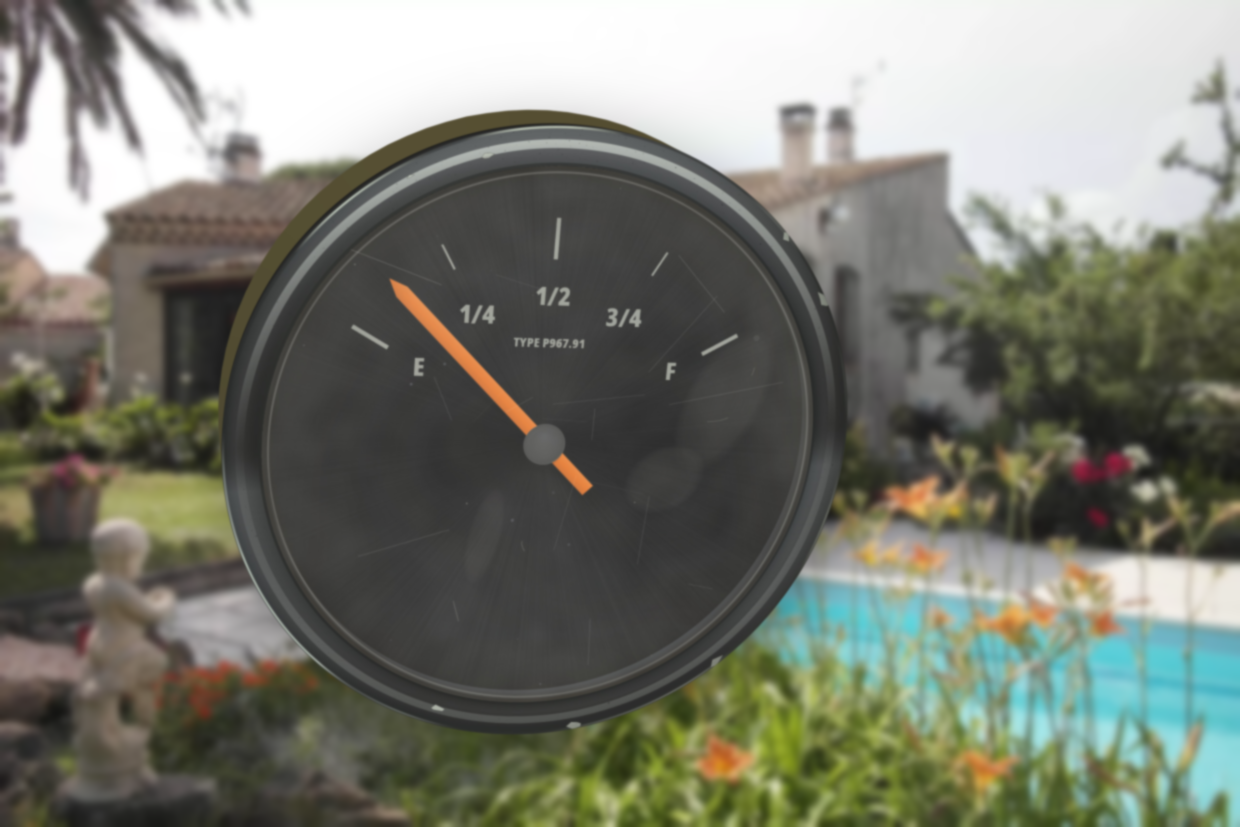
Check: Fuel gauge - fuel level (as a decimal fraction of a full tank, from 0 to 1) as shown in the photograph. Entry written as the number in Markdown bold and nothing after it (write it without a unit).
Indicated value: **0.125**
